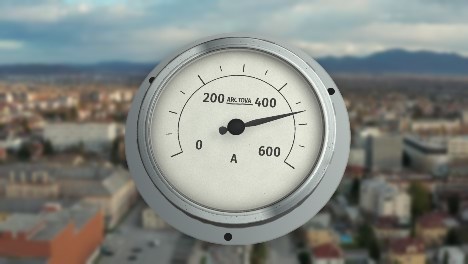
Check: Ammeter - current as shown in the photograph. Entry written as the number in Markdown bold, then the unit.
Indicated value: **475** A
